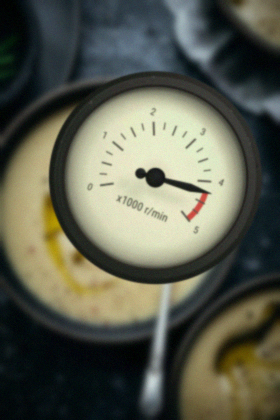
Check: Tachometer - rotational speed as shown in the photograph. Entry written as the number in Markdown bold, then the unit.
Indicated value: **4250** rpm
